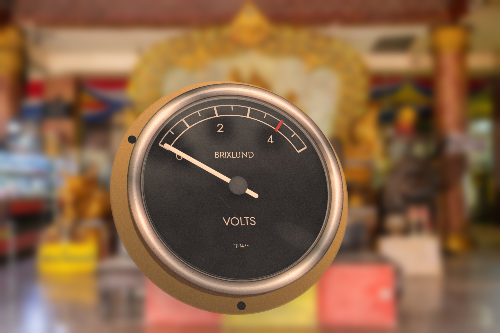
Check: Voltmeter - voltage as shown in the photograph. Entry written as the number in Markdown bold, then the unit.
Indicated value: **0** V
